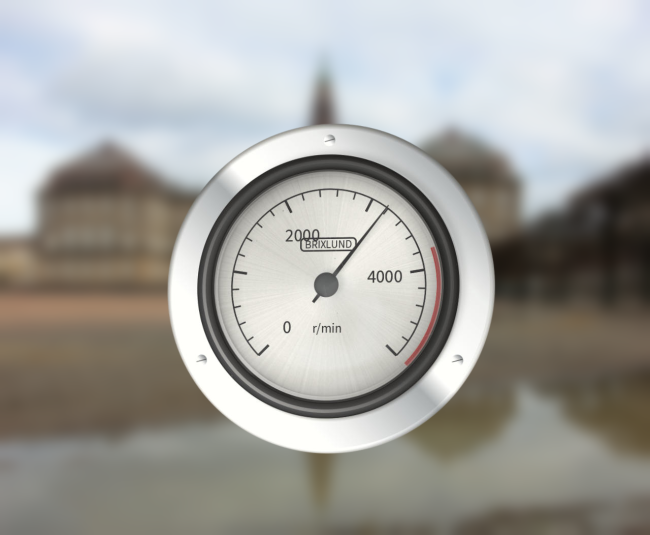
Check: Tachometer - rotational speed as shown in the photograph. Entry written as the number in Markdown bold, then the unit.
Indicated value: **3200** rpm
